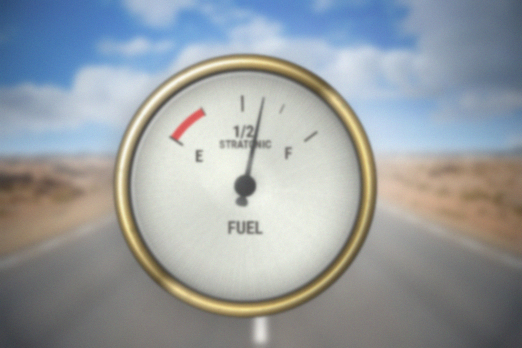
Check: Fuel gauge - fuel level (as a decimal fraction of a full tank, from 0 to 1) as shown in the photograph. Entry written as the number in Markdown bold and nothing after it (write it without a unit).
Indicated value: **0.625**
